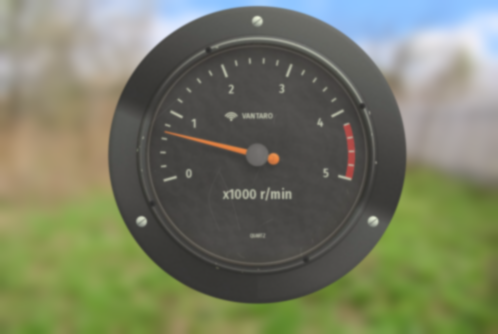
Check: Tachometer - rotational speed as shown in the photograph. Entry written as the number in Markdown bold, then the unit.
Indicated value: **700** rpm
